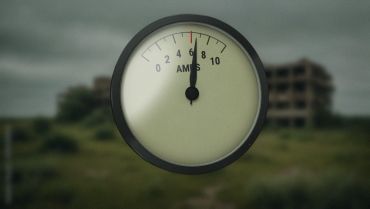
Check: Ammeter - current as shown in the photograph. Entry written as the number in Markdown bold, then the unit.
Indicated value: **6.5** A
